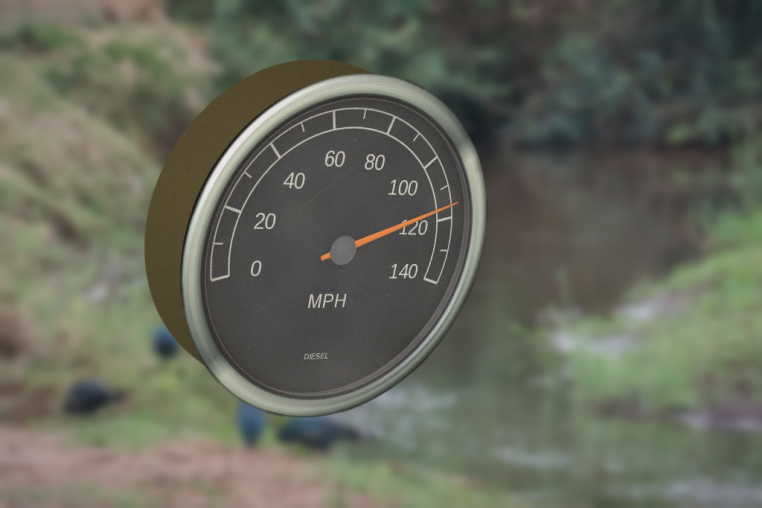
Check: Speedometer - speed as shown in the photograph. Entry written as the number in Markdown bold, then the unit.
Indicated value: **115** mph
